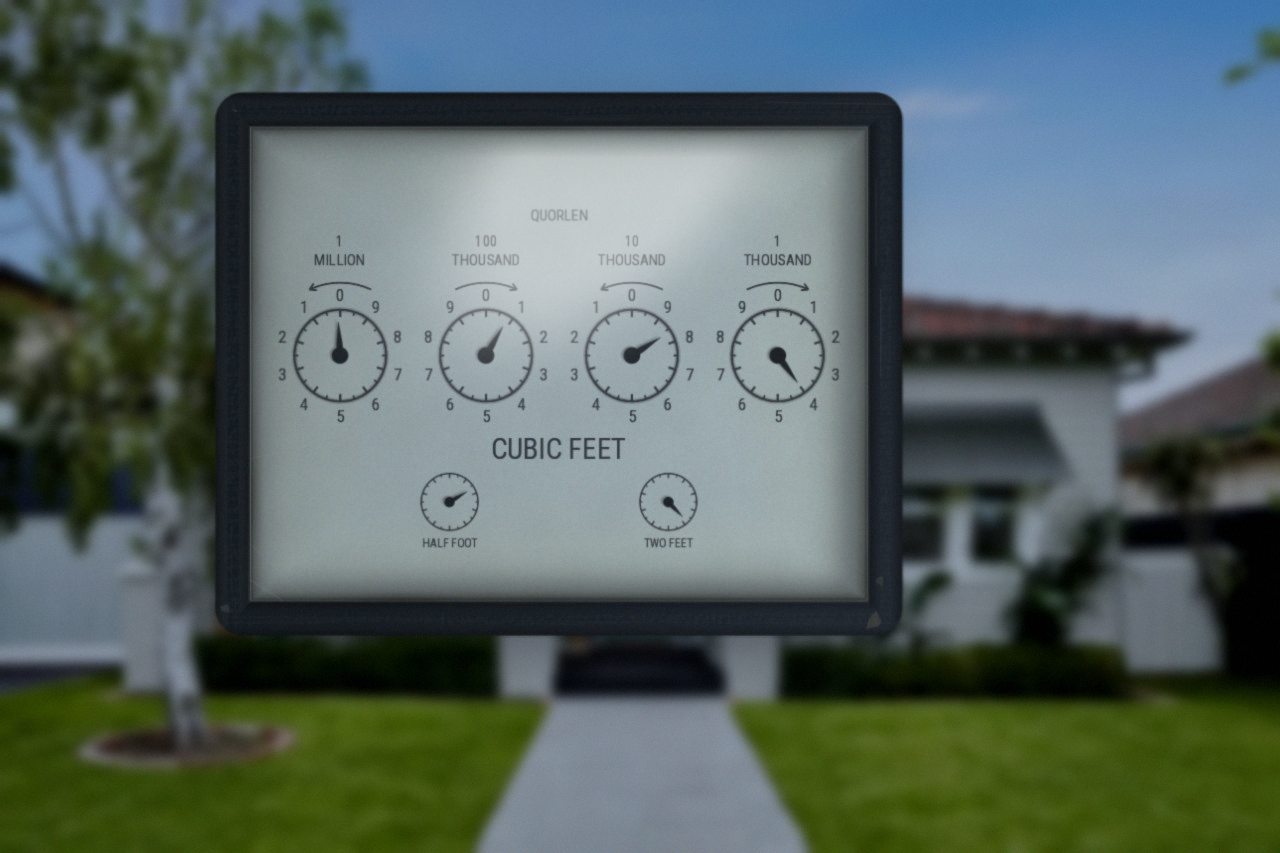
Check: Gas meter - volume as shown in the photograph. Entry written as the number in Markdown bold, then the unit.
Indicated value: **8400** ft³
